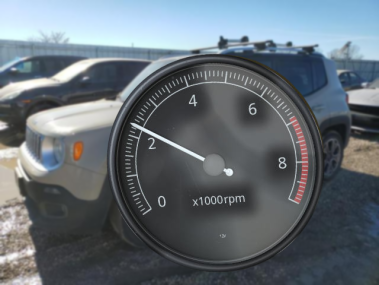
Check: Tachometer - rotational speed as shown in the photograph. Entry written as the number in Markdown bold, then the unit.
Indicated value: **2300** rpm
